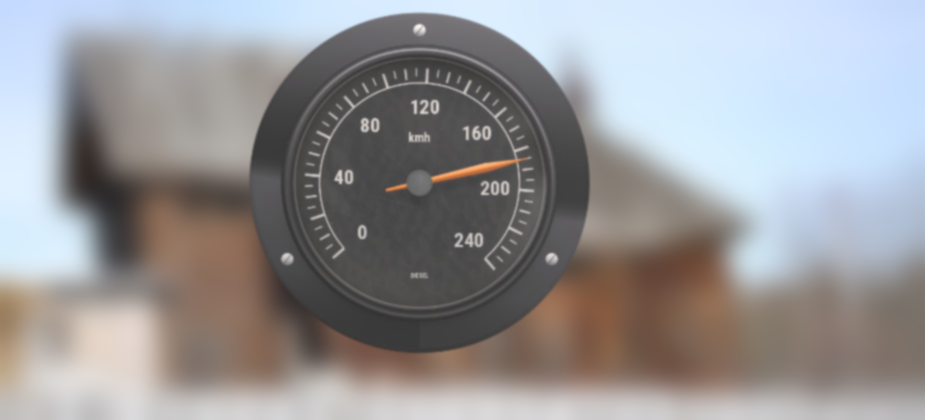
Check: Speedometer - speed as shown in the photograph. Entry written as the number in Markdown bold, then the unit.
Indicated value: **185** km/h
